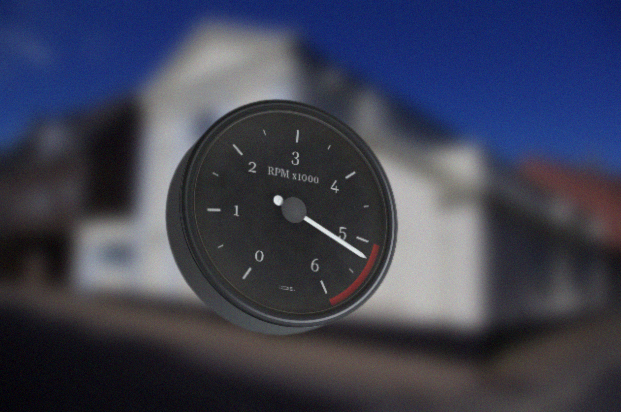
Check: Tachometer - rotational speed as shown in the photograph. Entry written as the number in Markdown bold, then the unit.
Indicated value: **5250** rpm
